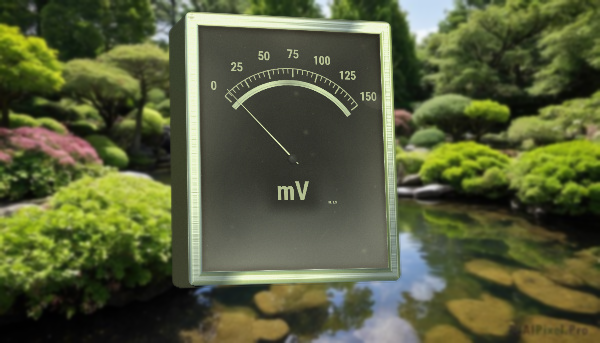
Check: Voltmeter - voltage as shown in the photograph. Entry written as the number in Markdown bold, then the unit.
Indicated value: **5** mV
